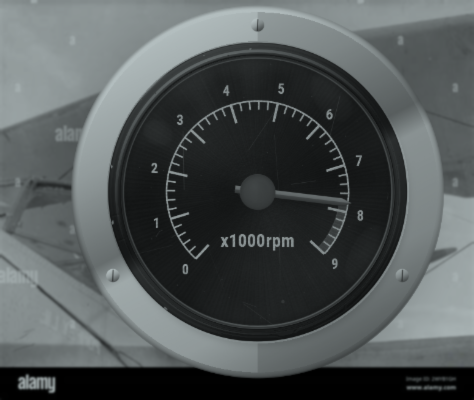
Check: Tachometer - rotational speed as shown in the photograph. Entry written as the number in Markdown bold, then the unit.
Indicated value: **7800** rpm
